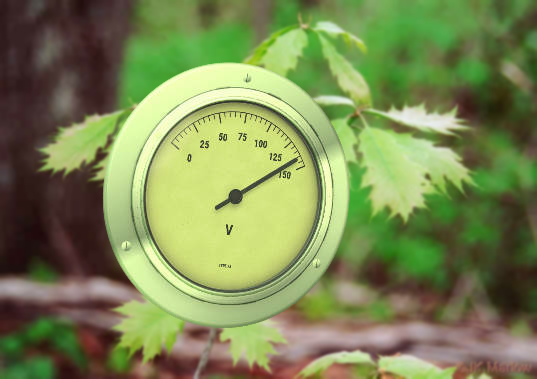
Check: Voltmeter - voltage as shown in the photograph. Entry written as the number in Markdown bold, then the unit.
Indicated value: **140** V
